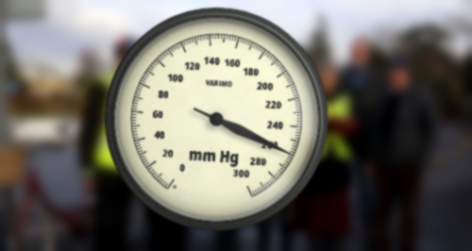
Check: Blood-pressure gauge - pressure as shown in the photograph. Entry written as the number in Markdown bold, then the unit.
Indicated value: **260** mmHg
